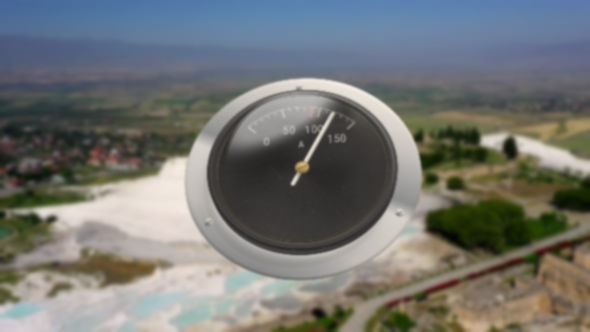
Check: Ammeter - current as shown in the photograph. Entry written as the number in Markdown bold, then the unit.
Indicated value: **120** A
